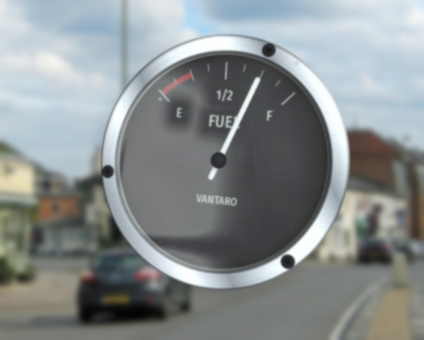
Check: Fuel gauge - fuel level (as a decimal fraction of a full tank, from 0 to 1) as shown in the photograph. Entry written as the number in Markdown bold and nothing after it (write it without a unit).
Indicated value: **0.75**
